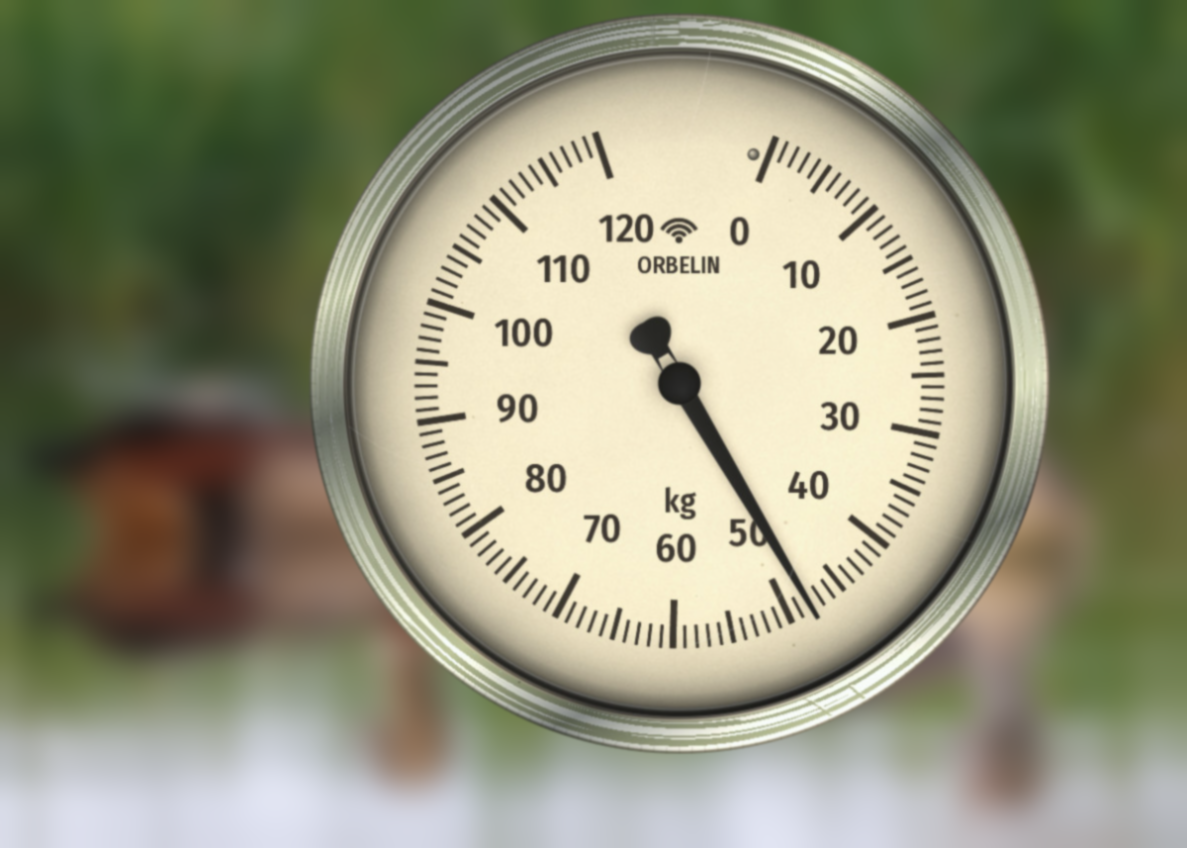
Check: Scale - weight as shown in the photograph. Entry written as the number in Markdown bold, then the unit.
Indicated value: **48** kg
